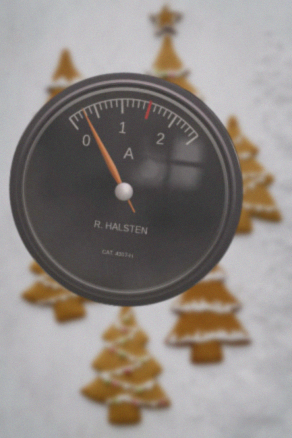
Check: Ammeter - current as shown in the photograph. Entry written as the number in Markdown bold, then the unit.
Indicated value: **0.3** A
